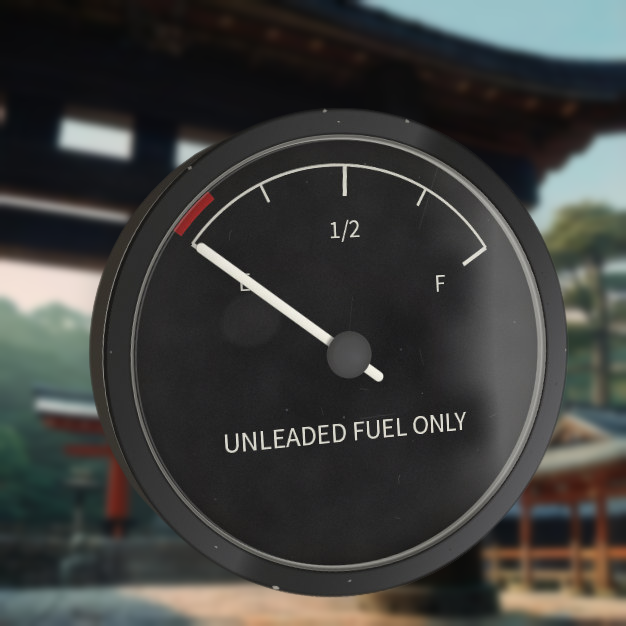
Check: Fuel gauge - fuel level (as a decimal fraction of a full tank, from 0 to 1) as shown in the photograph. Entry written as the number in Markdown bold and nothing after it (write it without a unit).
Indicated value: **0**
